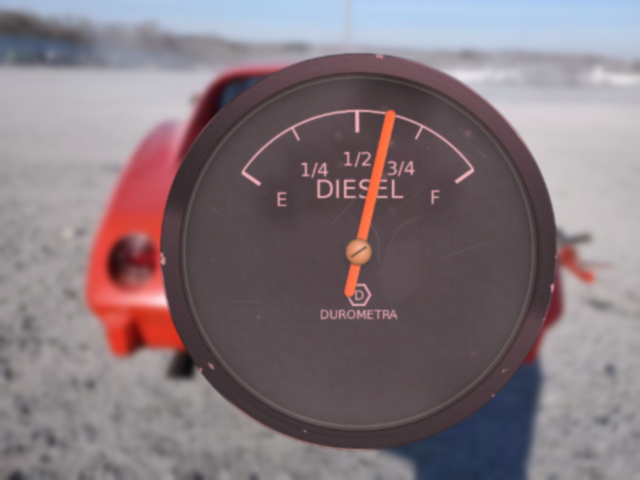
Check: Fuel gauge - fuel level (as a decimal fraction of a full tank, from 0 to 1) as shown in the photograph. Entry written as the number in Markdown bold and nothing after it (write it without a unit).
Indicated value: **0.625**
